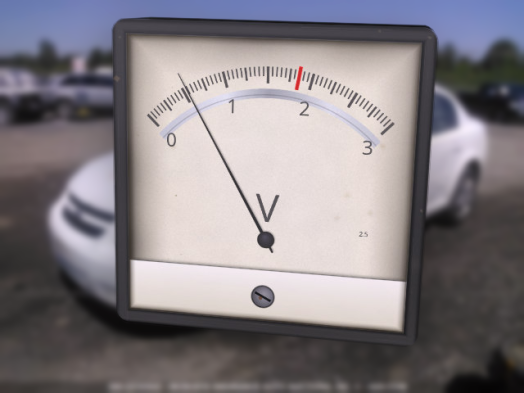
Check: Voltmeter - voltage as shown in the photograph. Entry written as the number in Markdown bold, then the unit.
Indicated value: **0.55** V
